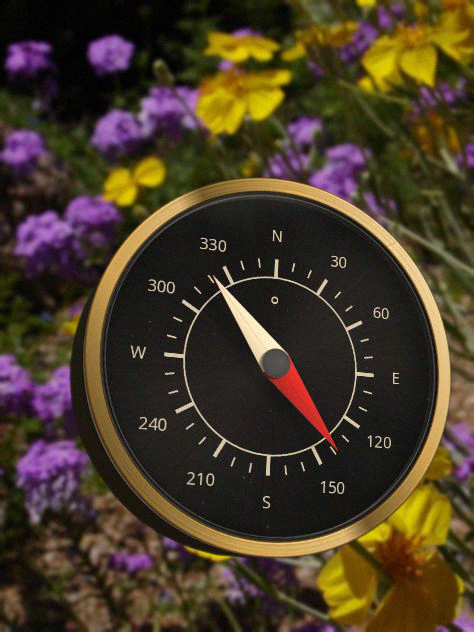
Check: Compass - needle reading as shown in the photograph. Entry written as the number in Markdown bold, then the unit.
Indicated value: **140** °
